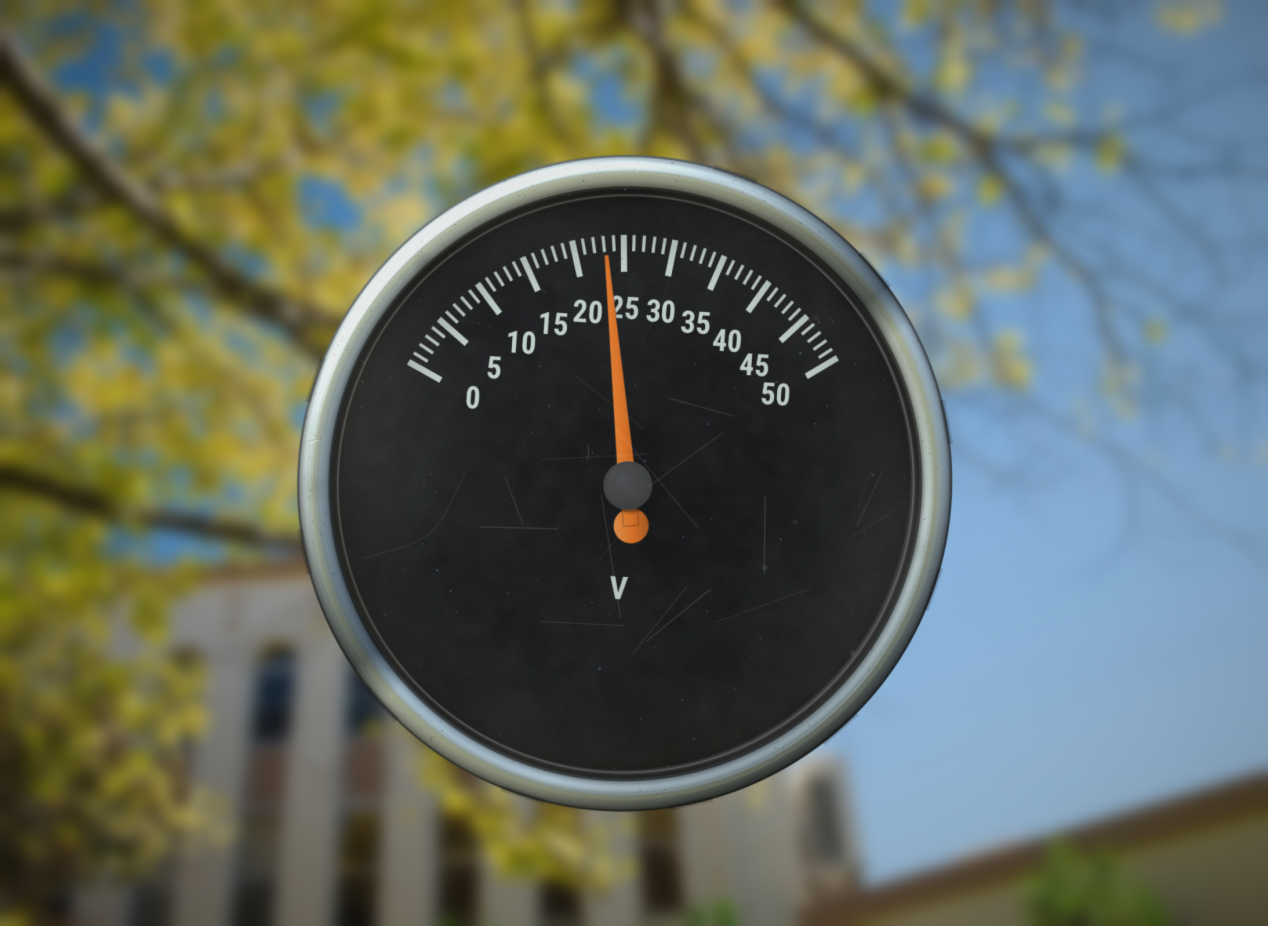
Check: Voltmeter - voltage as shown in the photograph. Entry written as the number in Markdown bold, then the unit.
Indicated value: **23** V
